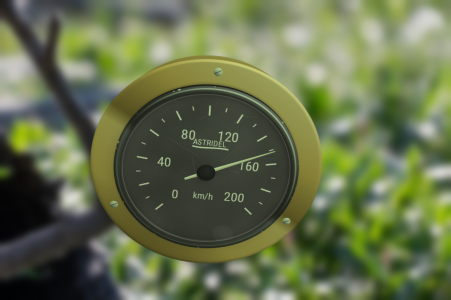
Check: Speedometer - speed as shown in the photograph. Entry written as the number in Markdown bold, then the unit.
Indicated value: **150** km/h
